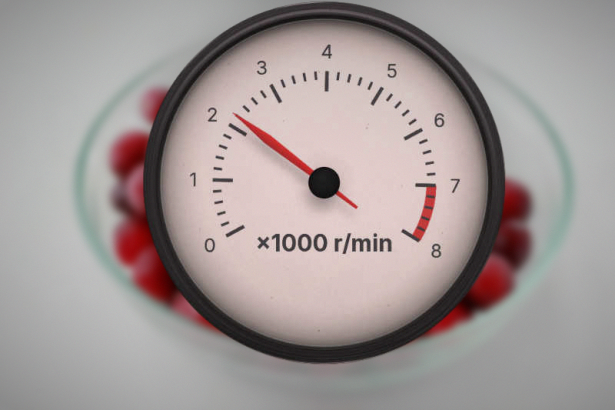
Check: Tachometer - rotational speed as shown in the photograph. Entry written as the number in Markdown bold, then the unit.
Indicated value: **2200** rpm
